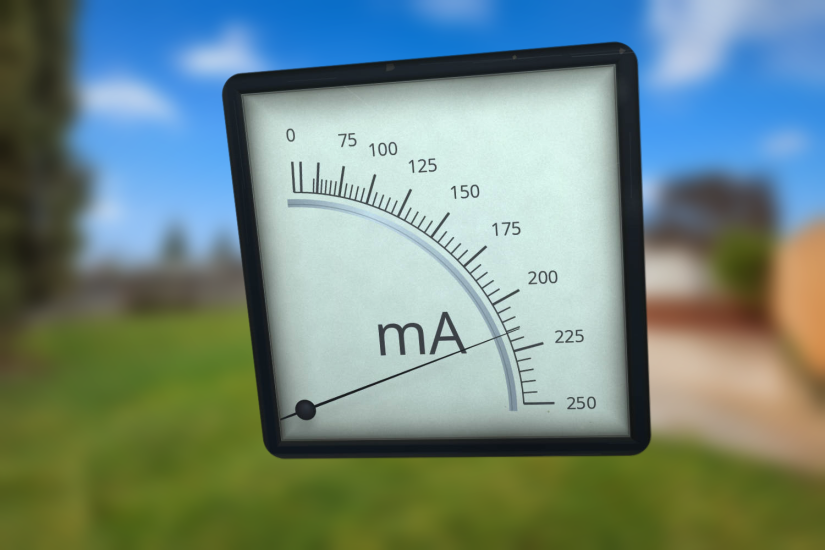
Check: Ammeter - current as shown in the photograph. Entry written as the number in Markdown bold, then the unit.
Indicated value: **215** mA
